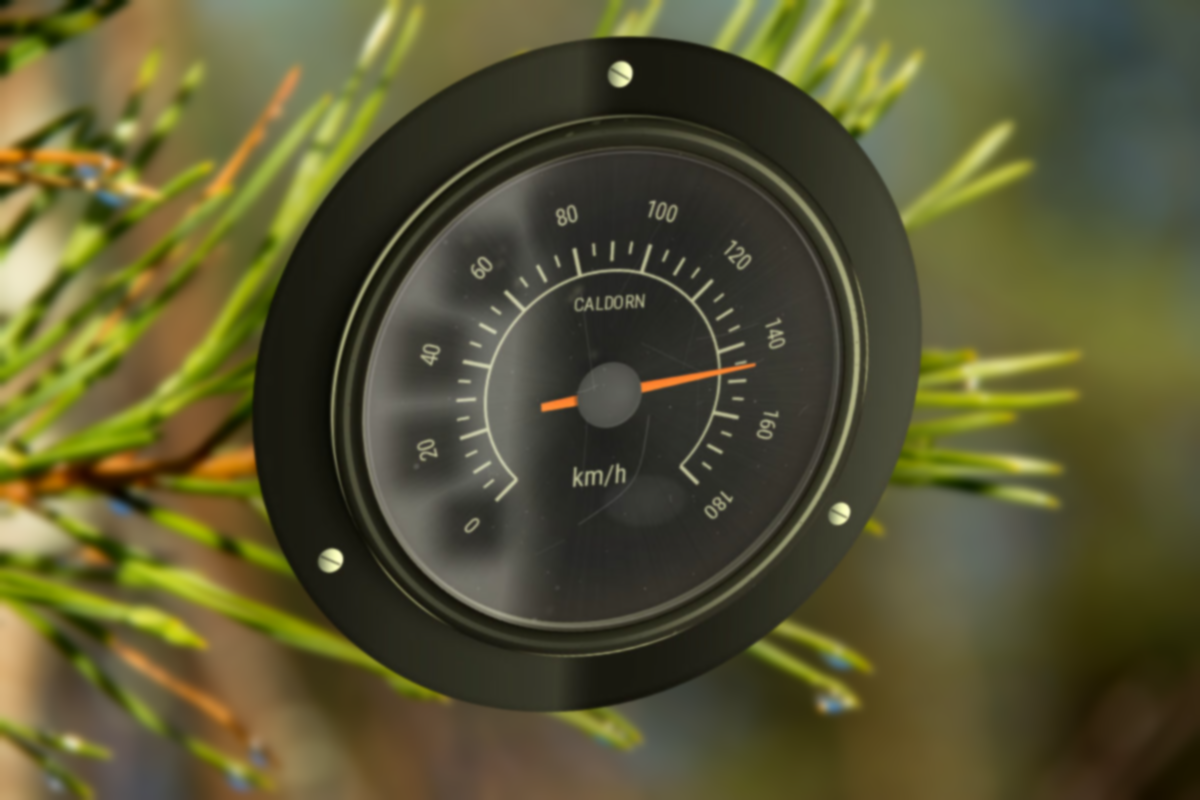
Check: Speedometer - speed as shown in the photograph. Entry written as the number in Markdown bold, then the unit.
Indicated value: **145** km/h
